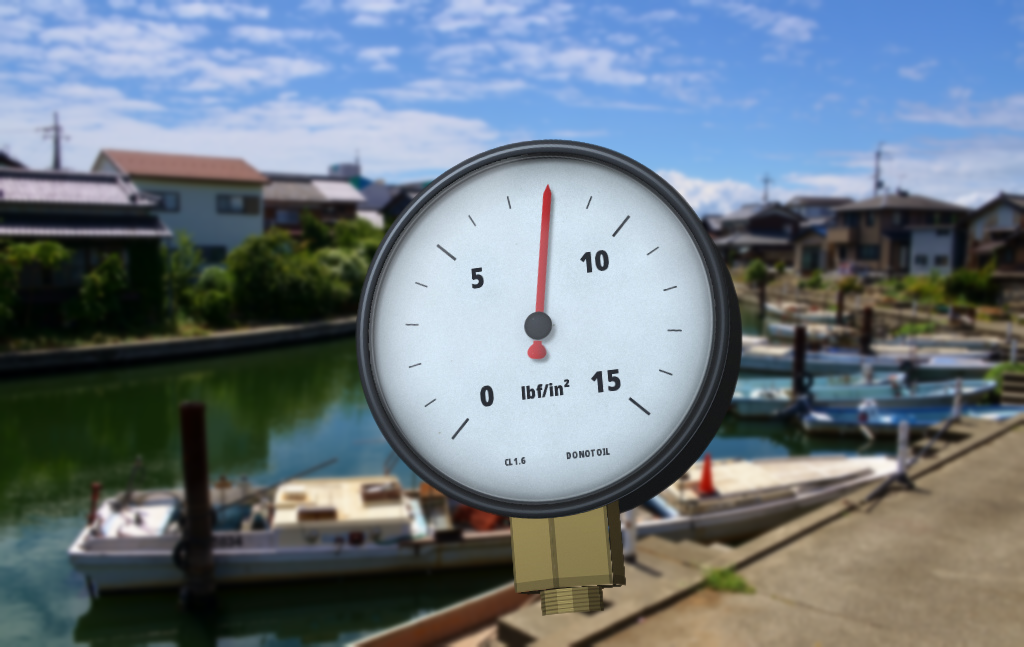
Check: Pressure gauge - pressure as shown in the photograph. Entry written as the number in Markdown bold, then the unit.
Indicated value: **8** psi
